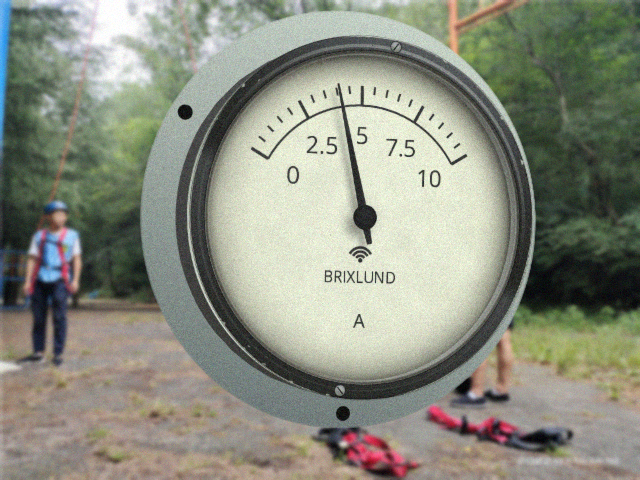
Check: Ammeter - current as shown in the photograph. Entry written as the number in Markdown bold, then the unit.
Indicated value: **4** A
